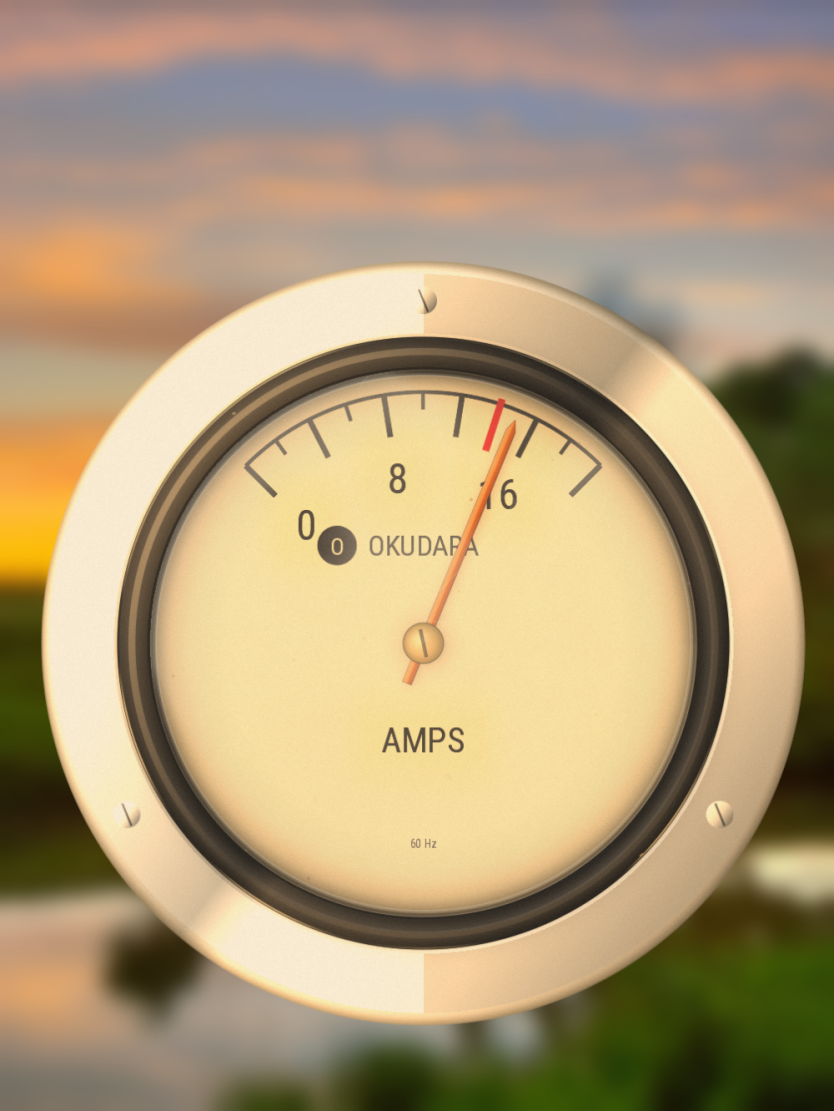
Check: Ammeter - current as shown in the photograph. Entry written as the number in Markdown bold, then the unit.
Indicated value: **15** A
